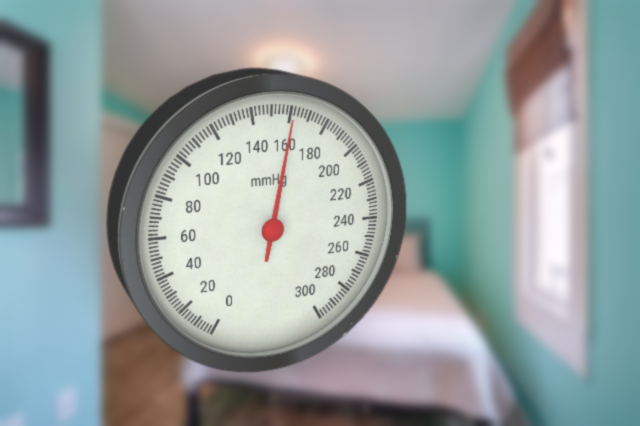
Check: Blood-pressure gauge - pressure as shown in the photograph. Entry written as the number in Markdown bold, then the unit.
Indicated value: **160** mmHg
